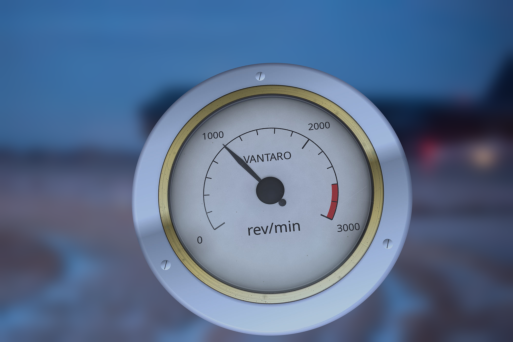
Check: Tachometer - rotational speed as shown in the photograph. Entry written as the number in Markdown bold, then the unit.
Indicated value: **1000** rpm
